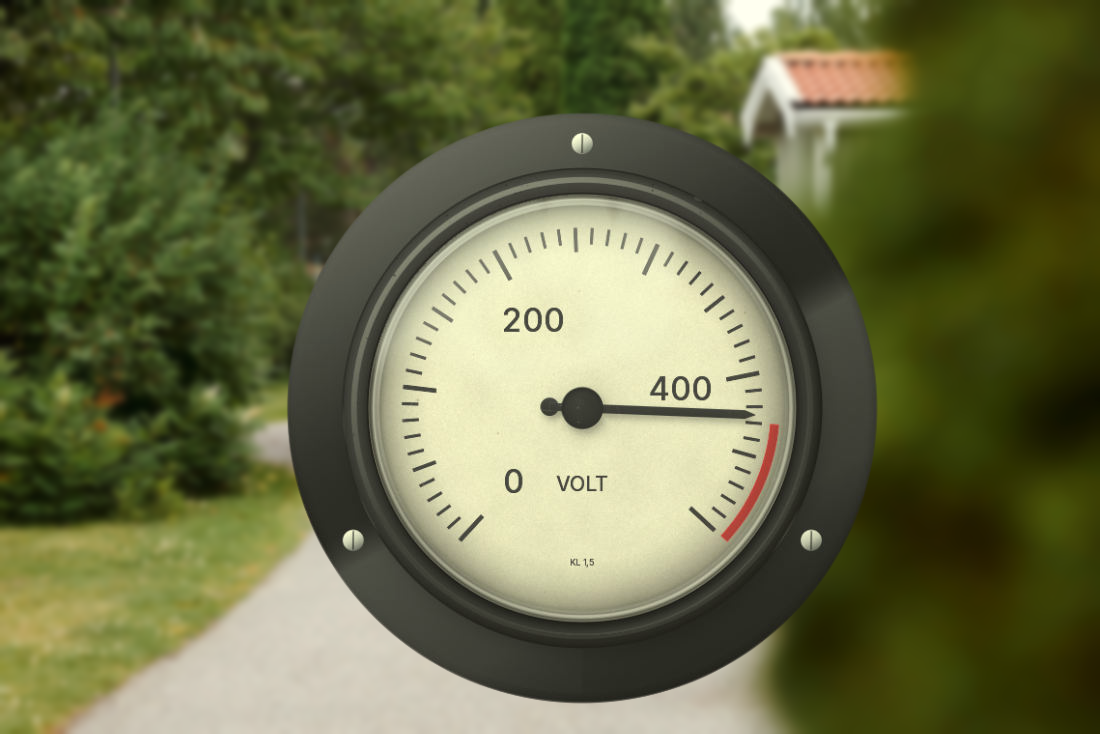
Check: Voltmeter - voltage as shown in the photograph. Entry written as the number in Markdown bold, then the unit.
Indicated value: **425** V
